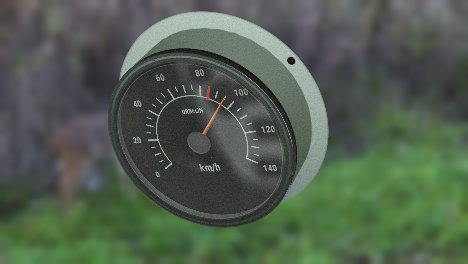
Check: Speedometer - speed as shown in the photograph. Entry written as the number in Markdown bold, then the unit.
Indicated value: **95** km/h
